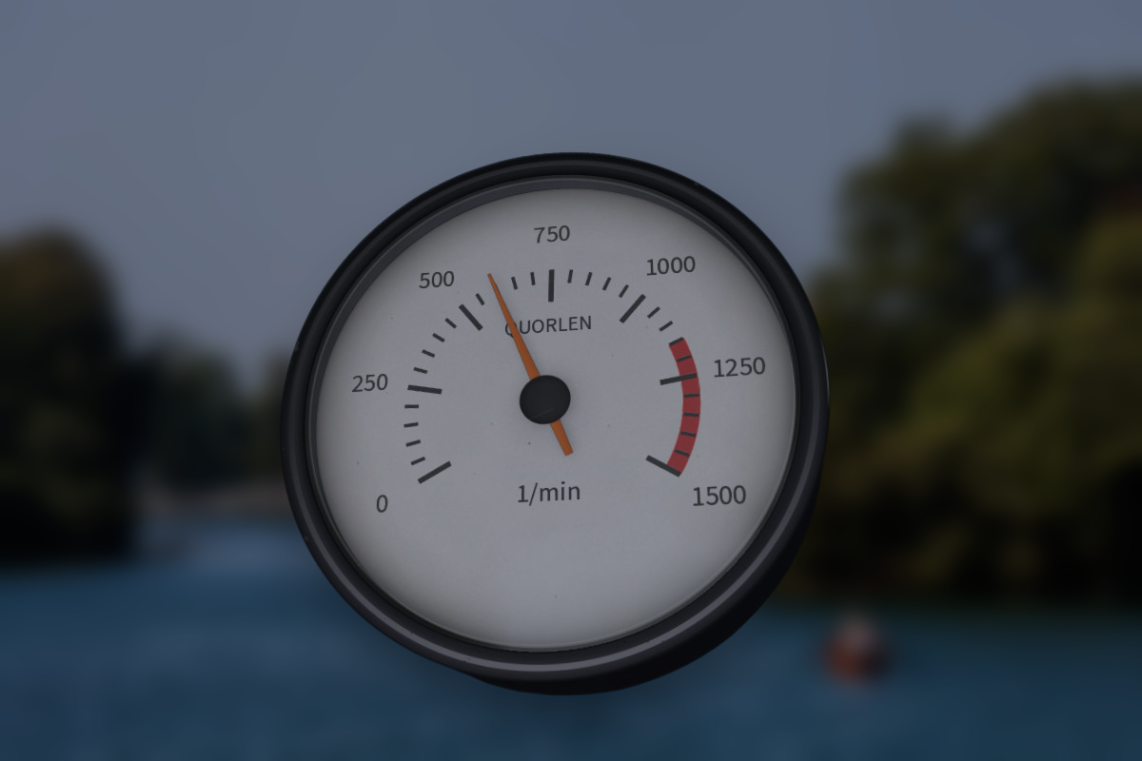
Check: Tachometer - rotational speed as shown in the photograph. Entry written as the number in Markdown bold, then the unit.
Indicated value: **600** rpm
